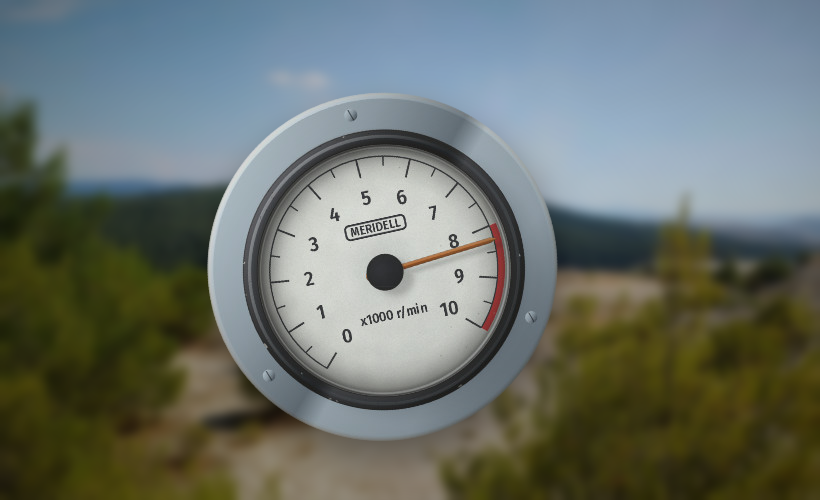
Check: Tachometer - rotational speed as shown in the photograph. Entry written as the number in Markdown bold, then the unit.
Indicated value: **8250** rpm
